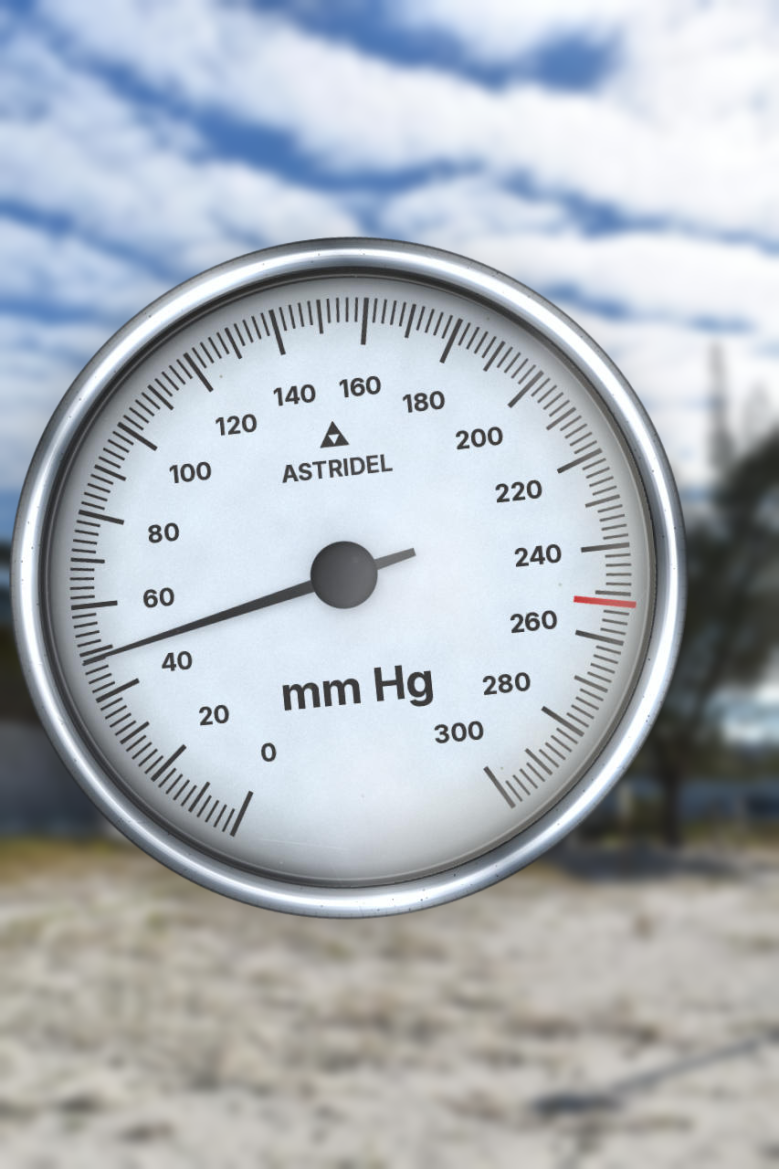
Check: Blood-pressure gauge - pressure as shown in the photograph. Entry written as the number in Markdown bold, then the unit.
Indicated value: **48** mmHg
